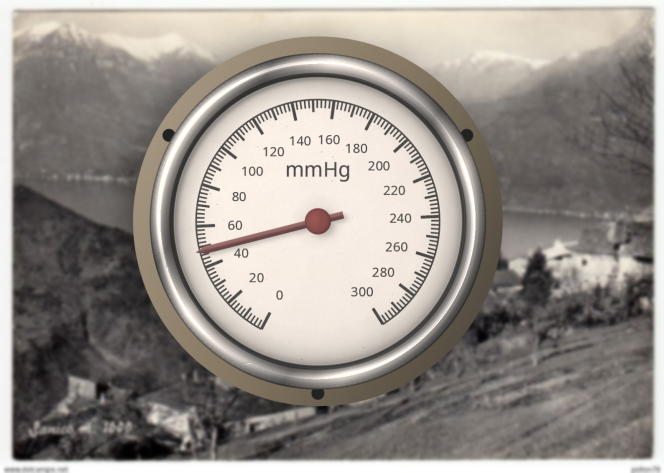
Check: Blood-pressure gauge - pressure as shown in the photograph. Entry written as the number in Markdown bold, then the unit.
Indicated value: **48** mmHg
